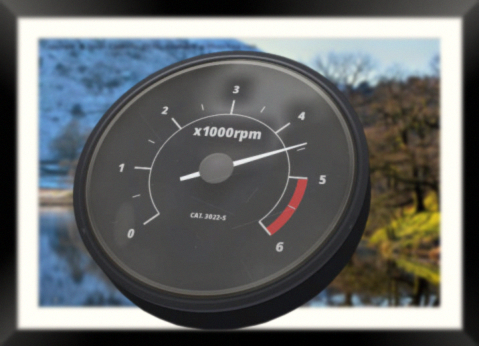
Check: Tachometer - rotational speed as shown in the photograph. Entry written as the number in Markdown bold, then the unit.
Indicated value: **4500** rpm
